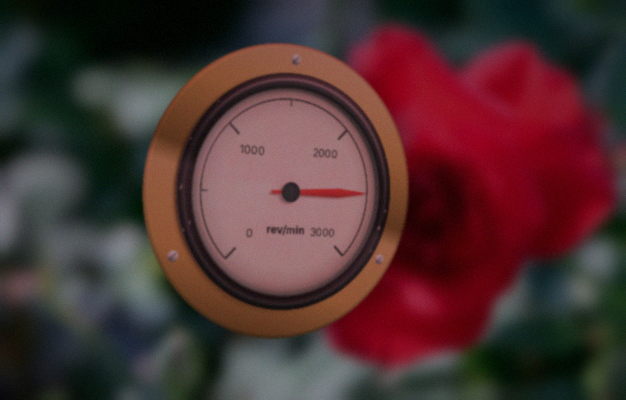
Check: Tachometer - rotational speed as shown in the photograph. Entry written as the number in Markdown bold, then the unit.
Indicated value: **2500** rpm
